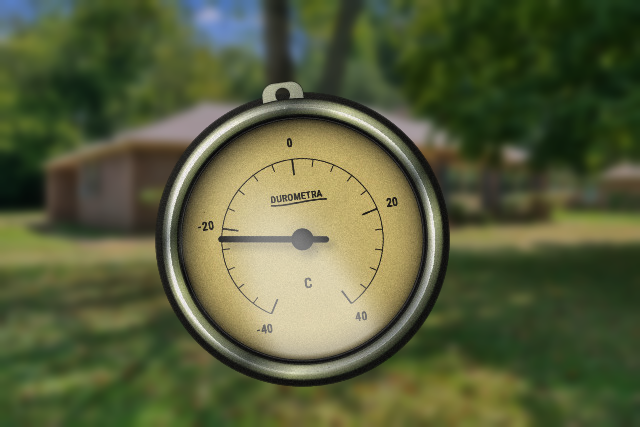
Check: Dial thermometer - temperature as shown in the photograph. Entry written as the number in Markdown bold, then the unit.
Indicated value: **-22** °C
